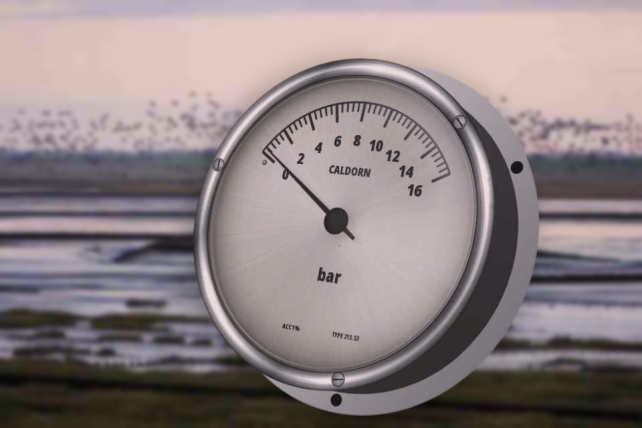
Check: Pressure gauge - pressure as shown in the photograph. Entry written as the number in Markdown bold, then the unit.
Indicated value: **0.4** bar
